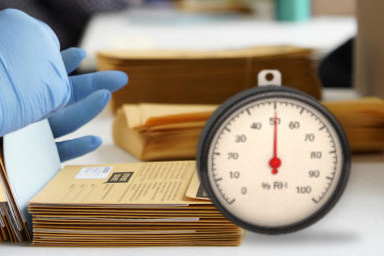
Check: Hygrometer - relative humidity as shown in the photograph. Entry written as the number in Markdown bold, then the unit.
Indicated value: **50** %
